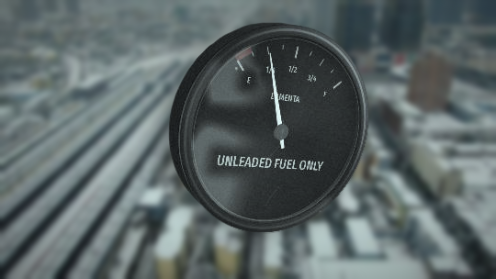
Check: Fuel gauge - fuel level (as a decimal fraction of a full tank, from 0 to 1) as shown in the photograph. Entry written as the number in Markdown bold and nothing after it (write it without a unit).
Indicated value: **0.25**
